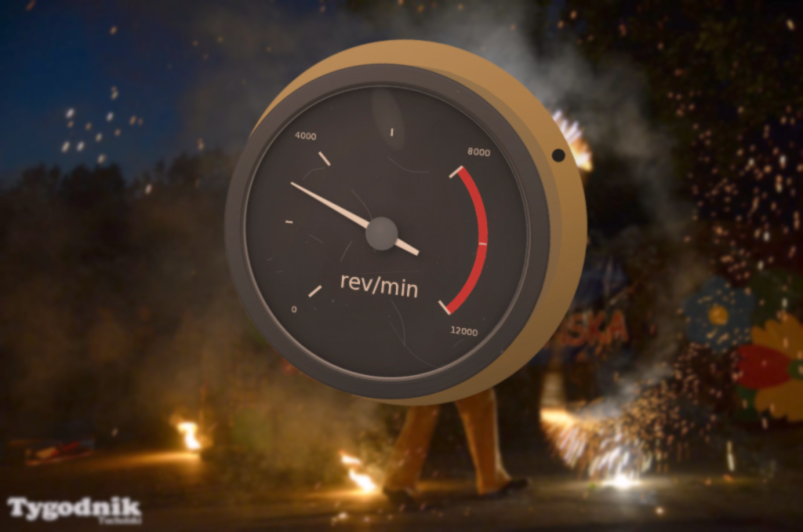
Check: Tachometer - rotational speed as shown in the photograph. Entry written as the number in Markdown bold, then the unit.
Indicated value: **3000** rpm
